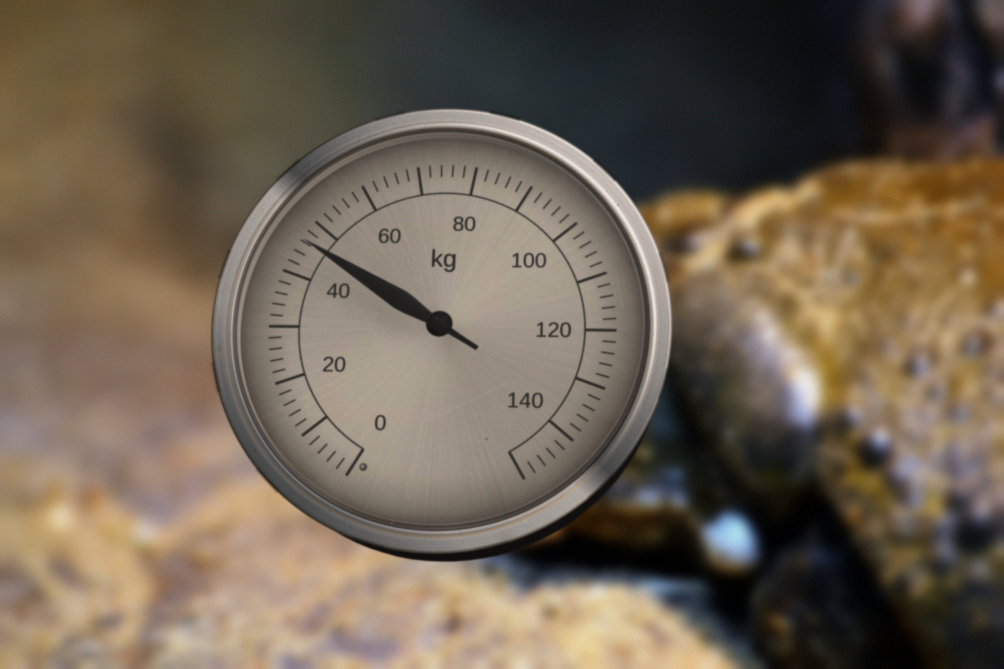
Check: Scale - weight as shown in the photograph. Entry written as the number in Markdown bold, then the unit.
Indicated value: **46** kg
